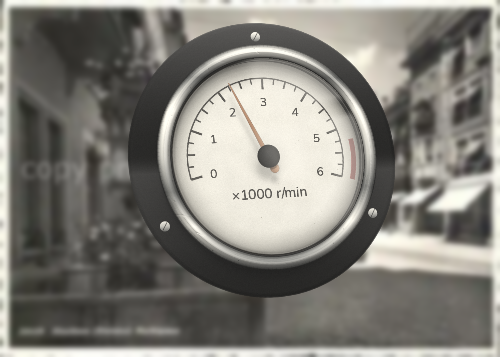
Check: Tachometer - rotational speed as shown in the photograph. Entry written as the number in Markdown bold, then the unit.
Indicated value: **2250** rpm
